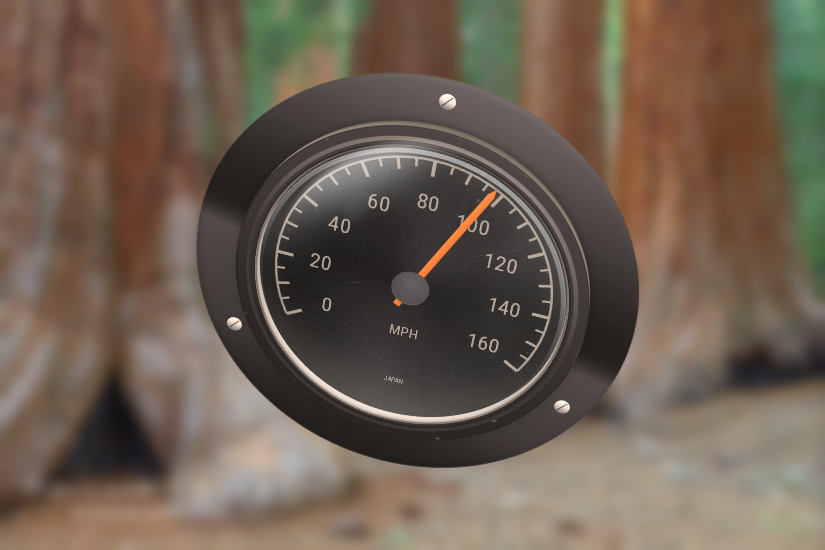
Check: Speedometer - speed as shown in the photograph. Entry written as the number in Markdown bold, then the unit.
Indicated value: **97.5** mph
